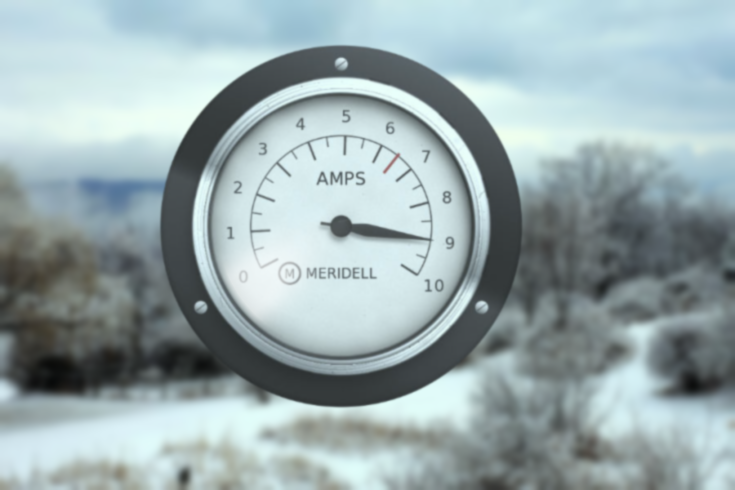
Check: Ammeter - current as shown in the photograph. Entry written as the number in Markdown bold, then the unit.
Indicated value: **9** A
